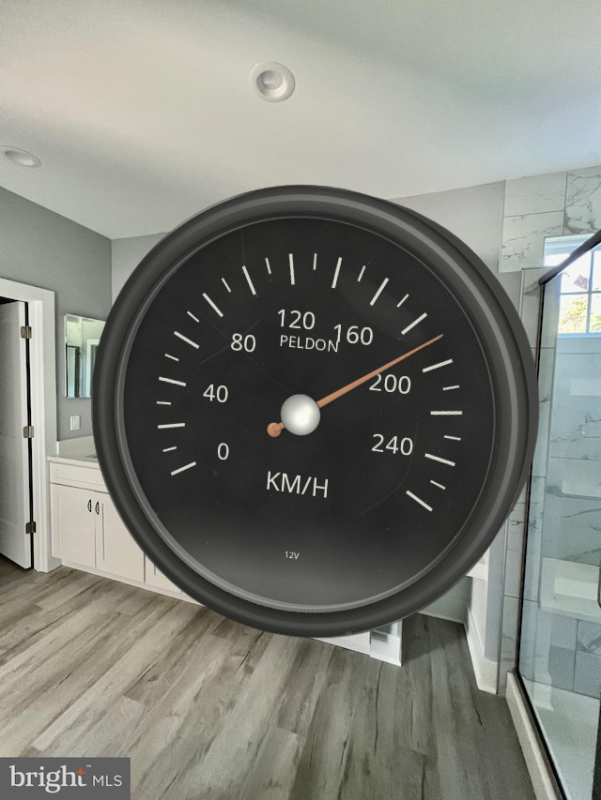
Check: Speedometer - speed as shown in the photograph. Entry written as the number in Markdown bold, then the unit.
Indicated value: **190** km/h
